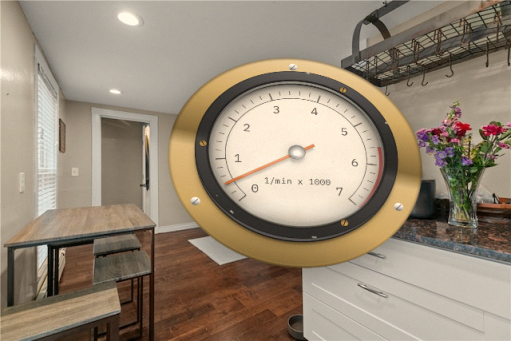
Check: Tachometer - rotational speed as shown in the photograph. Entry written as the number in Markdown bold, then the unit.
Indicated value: **400** rpm
